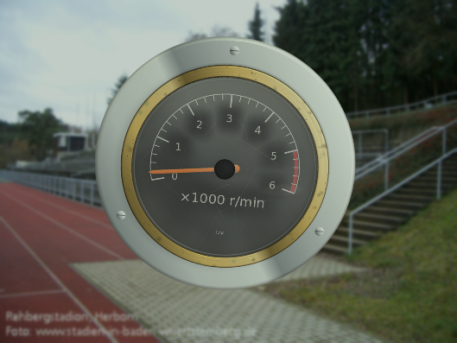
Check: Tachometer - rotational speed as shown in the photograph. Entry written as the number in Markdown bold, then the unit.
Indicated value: **200** rpm
